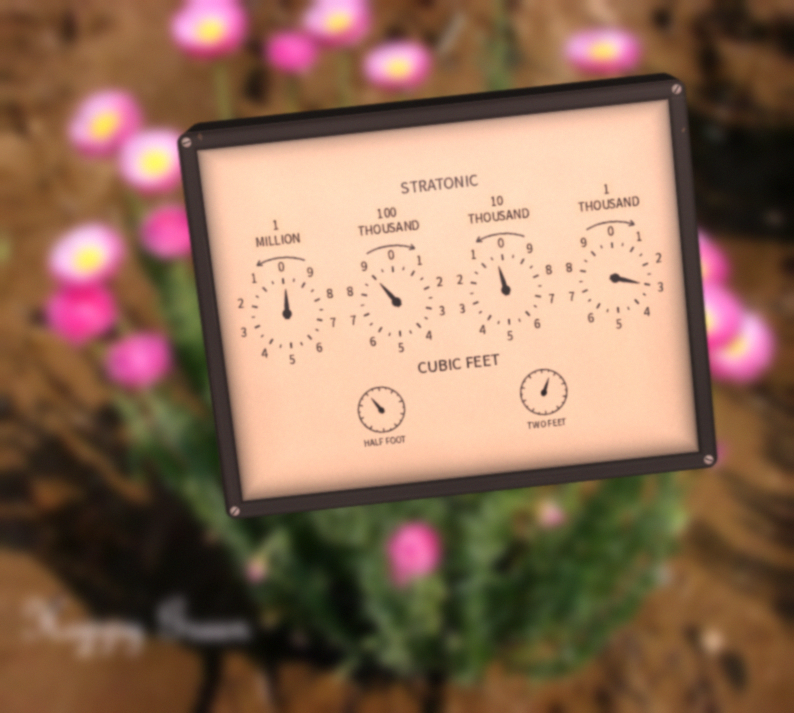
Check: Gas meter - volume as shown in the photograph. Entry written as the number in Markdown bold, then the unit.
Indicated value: **990300** ft³
